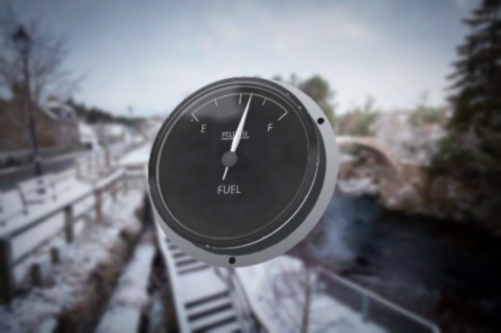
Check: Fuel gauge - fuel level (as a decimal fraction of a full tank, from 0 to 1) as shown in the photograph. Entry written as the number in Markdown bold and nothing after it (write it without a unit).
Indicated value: **0.625**
